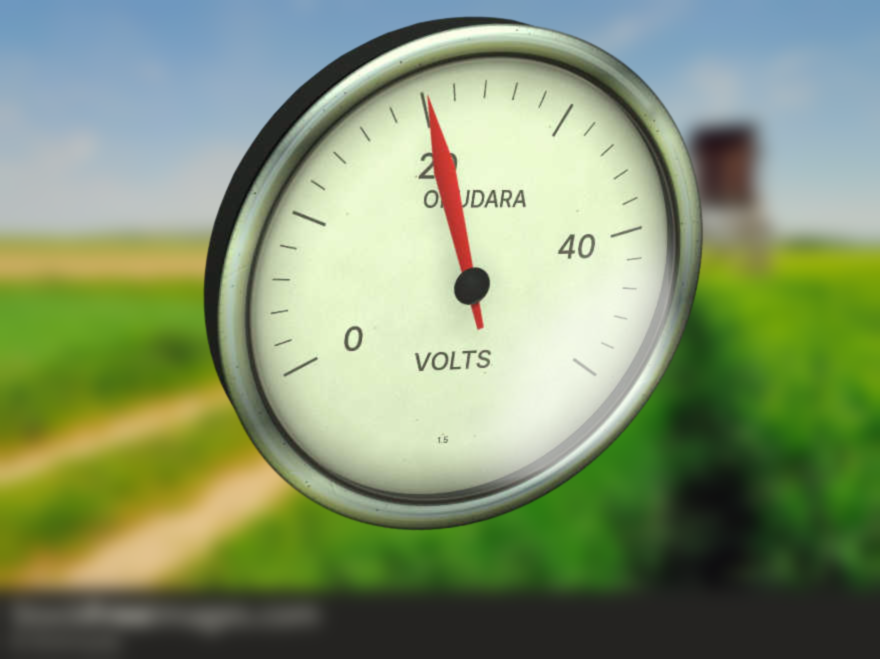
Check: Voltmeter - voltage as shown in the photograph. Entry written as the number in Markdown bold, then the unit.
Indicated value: **20** V
